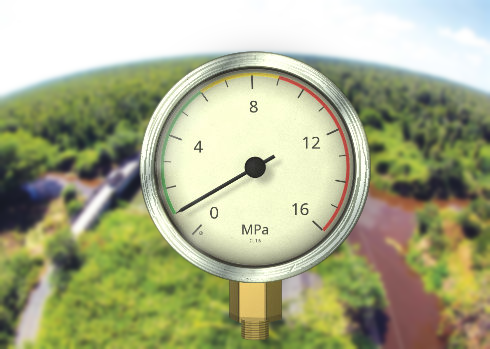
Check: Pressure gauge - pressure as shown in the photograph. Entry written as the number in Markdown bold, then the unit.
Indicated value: **1** MPa
